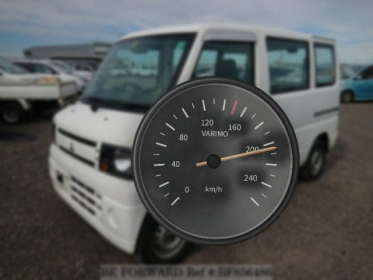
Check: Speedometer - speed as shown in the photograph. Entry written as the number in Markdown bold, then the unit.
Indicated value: **205** km/h
